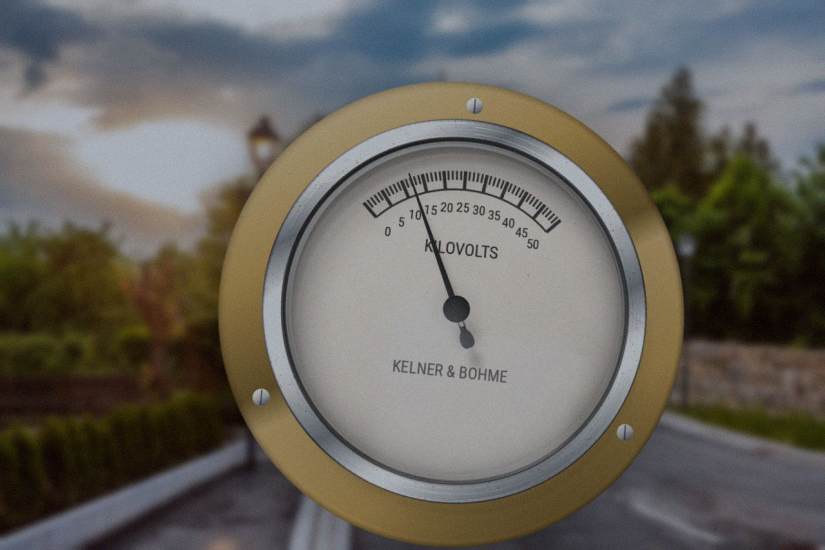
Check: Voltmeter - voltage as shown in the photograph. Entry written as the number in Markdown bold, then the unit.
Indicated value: **12** kV
